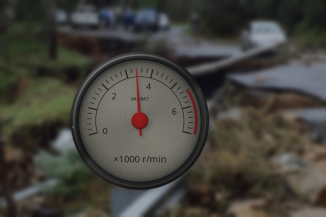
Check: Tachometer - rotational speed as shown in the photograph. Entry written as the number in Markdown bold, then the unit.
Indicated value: **3400** rpm
